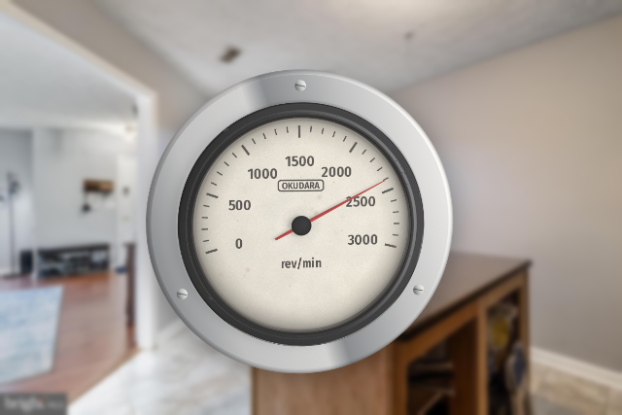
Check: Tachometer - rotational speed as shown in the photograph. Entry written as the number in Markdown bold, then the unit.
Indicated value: **2400** rpm
